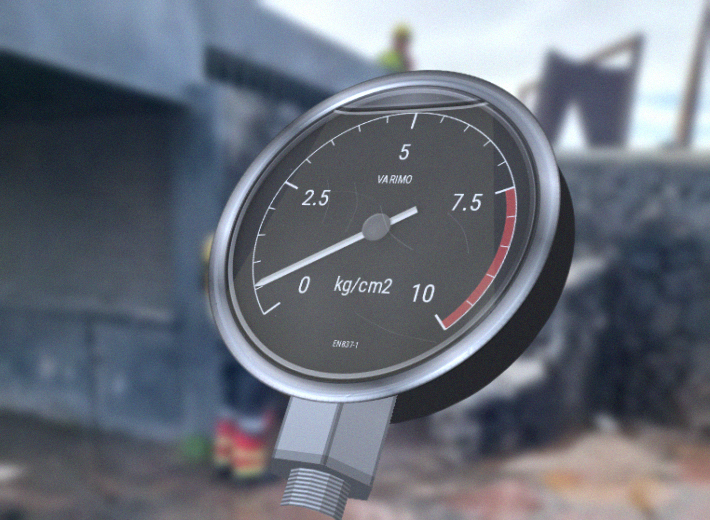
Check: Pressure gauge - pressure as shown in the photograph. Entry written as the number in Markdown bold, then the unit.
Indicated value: **0.5** kg/cm²
